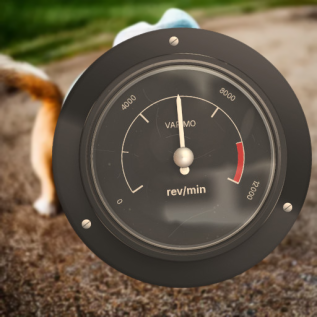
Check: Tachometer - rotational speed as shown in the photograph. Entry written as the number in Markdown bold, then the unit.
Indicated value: **6000** rpm
